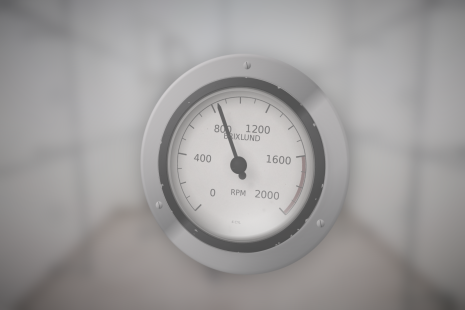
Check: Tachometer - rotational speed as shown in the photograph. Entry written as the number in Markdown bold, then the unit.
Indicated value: **850** rpm
